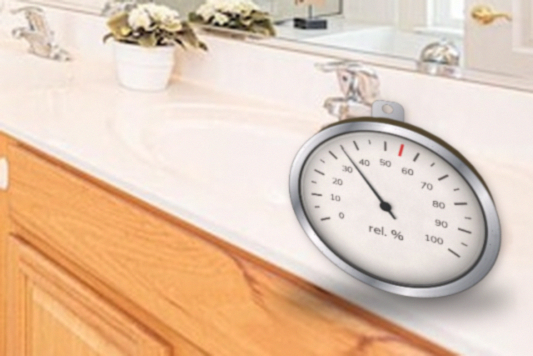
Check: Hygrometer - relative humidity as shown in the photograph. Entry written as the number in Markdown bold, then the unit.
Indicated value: **35** %
